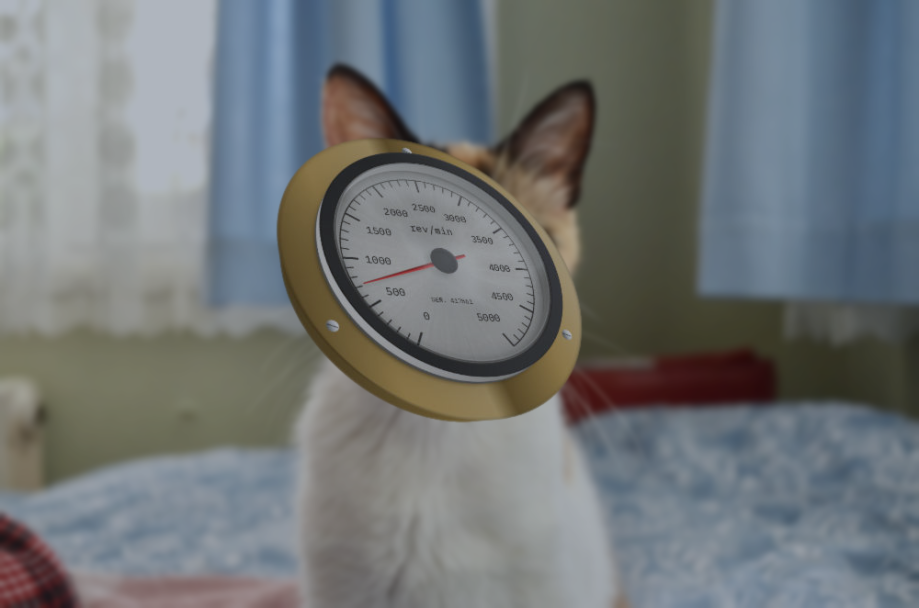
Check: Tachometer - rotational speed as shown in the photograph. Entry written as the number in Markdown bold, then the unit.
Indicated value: **700** rpm
